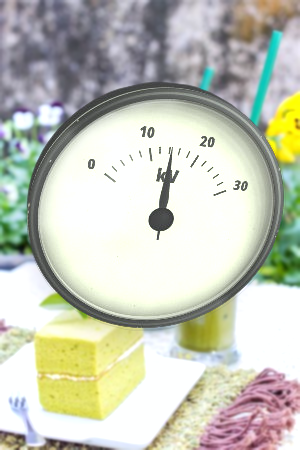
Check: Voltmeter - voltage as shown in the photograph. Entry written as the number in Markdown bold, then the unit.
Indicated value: **14** kV
